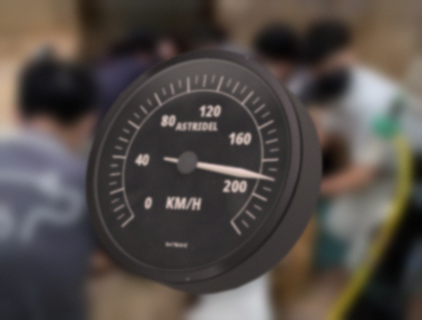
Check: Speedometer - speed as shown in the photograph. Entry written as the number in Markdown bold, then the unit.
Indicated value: **190** km/h
